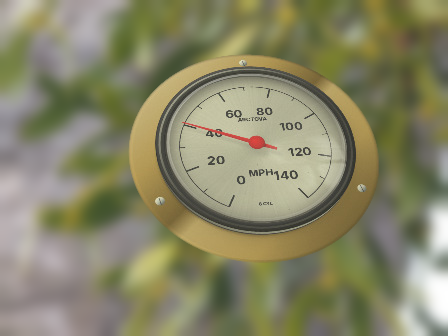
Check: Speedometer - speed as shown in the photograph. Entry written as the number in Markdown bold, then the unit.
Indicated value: **40** mph
